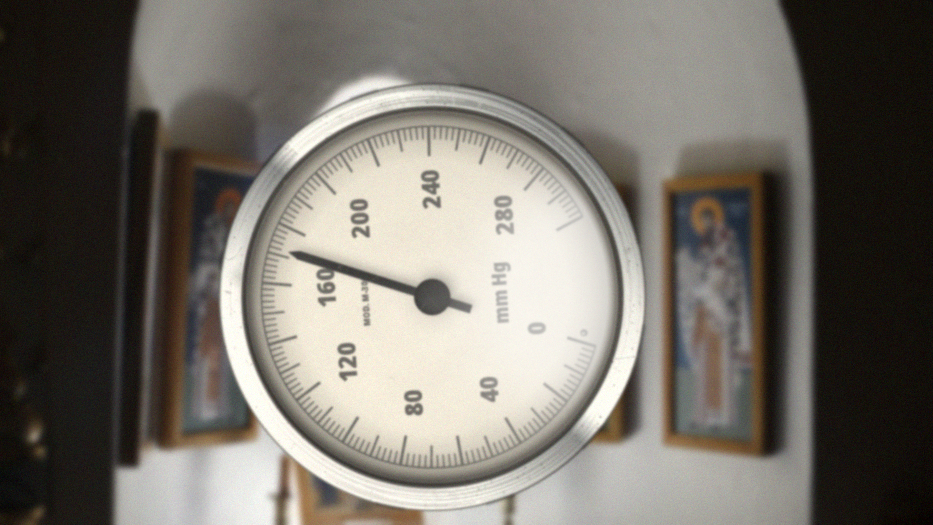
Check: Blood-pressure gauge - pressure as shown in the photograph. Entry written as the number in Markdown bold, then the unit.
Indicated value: **172** mmHg
